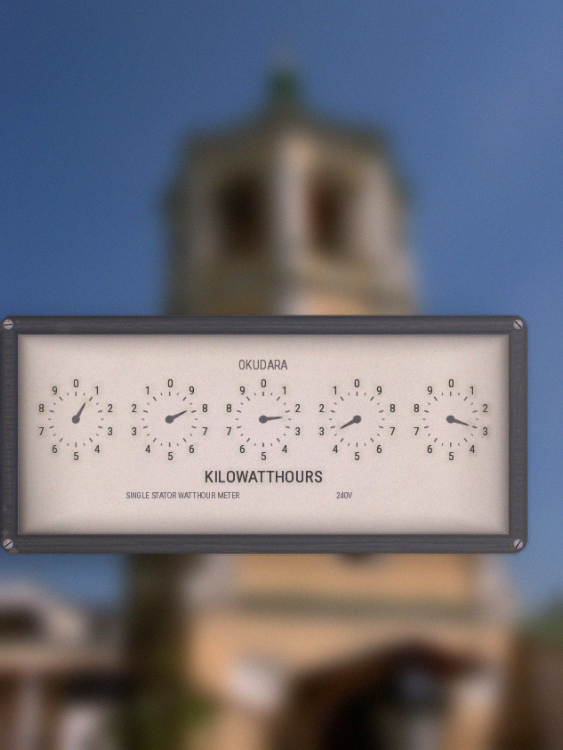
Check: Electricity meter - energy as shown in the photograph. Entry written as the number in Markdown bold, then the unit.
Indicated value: **8233** kWh
